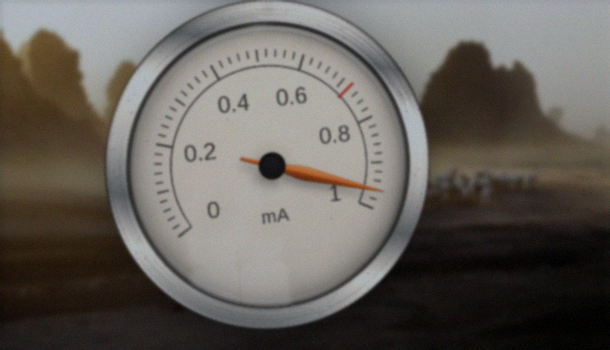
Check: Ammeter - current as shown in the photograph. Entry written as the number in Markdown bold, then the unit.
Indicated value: **0.96** mA
